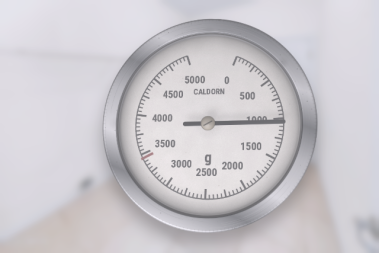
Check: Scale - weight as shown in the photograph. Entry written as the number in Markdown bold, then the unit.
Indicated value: **1050** g
